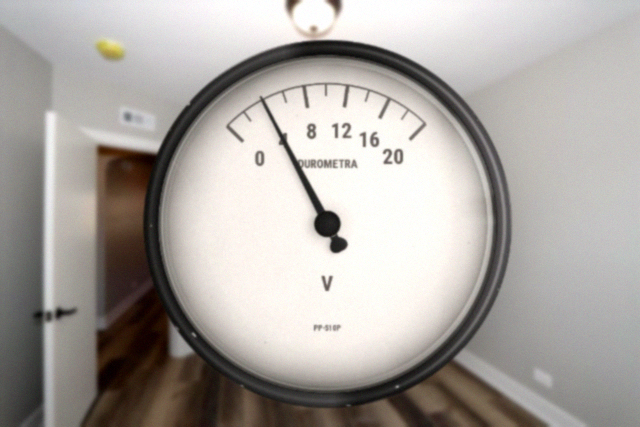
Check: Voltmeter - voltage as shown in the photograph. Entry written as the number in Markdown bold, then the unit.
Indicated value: **4** V
